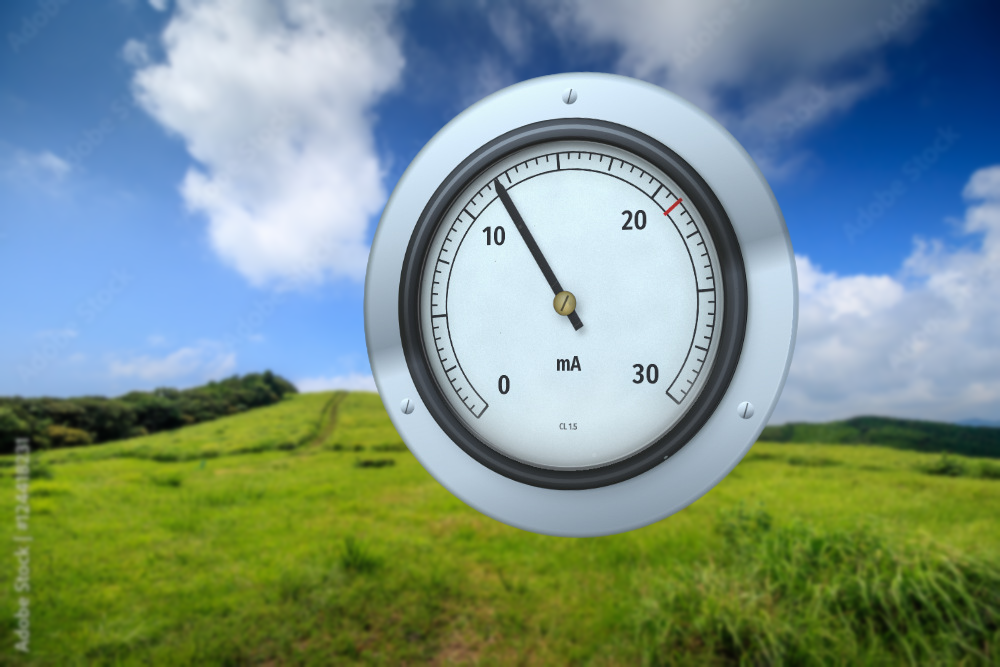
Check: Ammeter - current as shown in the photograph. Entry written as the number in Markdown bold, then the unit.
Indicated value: **12** mA
